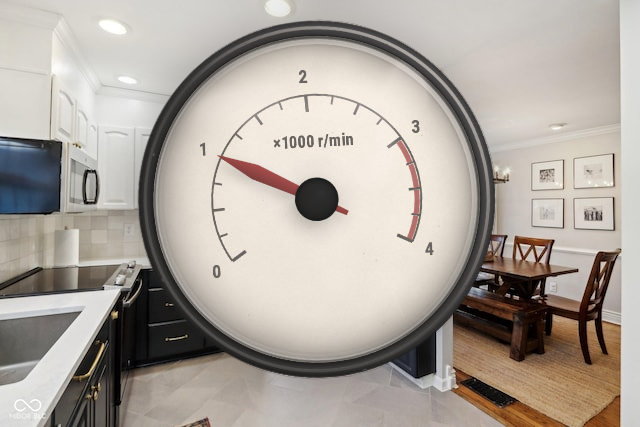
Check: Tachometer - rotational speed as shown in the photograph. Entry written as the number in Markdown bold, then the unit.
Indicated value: **1000** rpm
